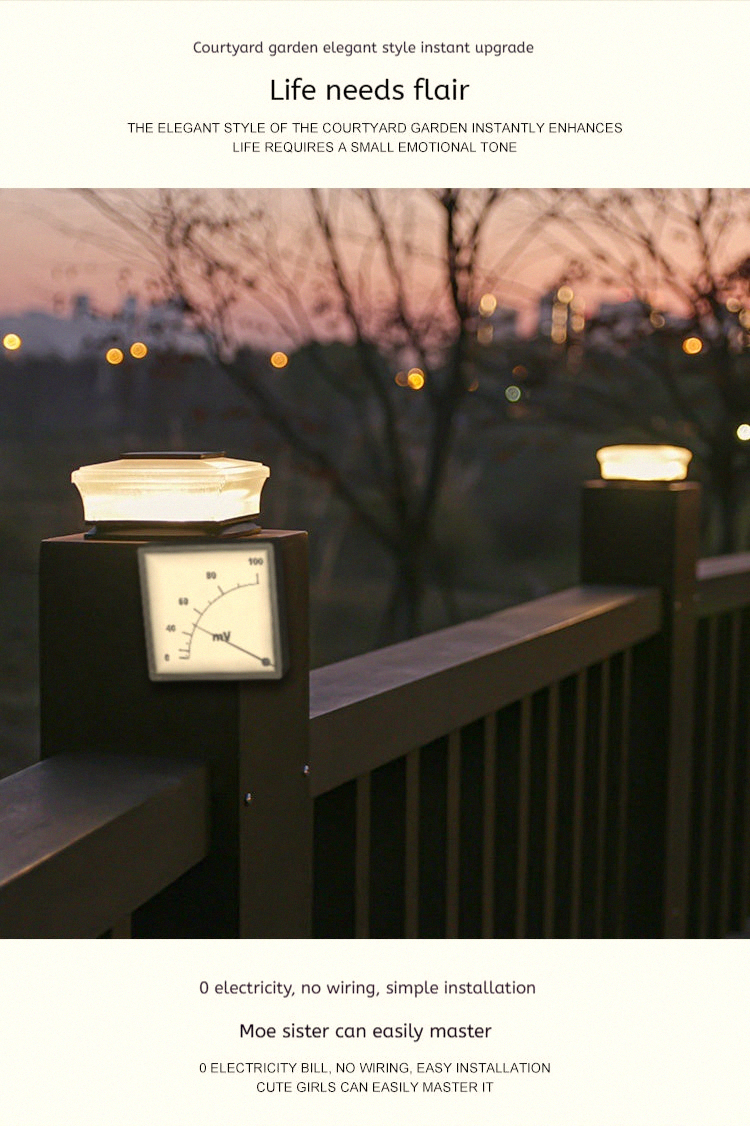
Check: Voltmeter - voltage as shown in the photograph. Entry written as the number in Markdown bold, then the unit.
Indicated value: **50** mV
